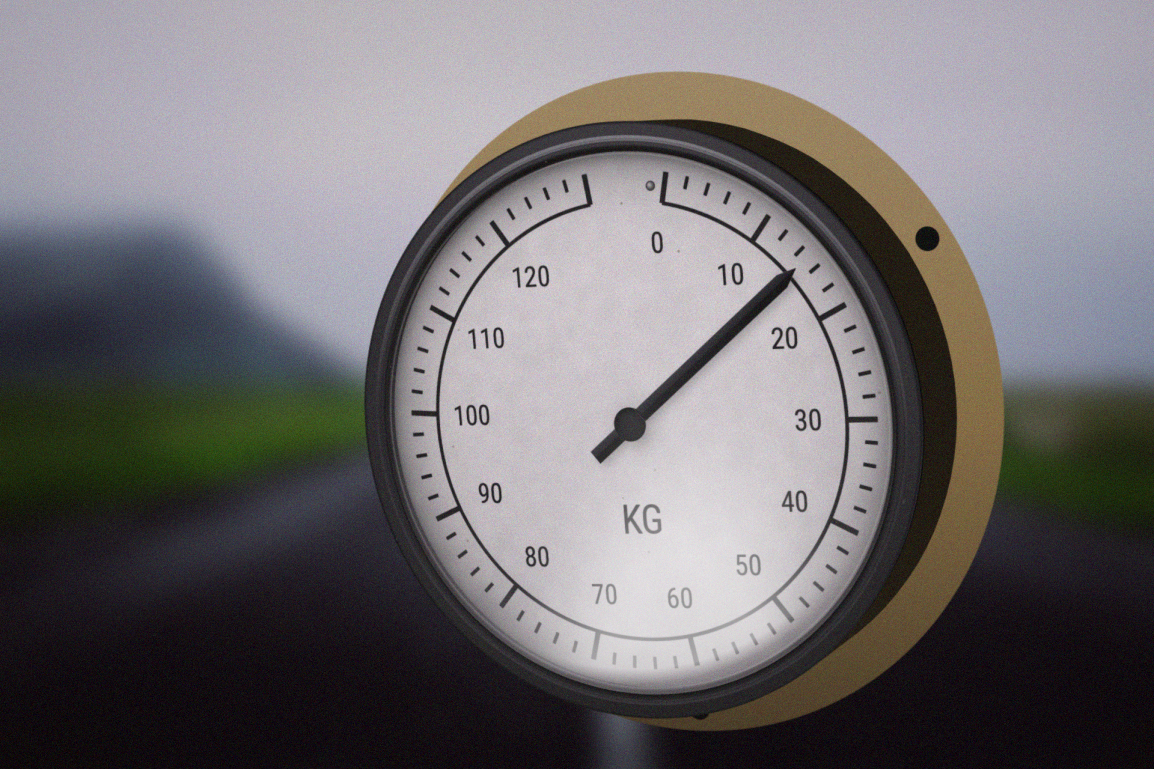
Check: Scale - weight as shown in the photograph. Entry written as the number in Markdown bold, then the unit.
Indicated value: **15** kg
